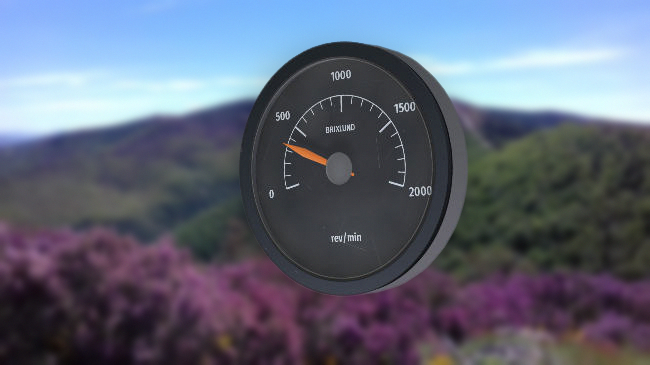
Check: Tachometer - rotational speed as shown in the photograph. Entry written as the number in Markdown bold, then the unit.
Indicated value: **350** rpm
